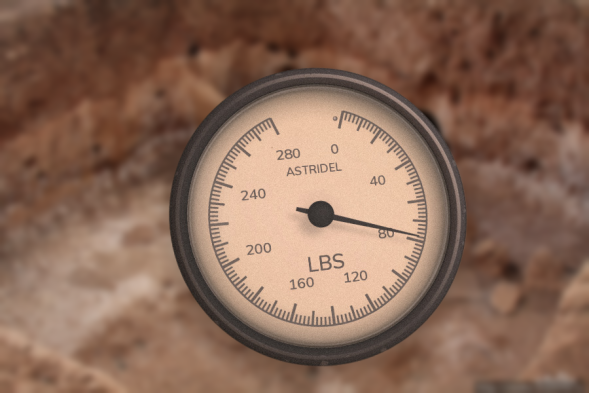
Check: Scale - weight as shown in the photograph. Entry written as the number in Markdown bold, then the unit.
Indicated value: **78** lb
